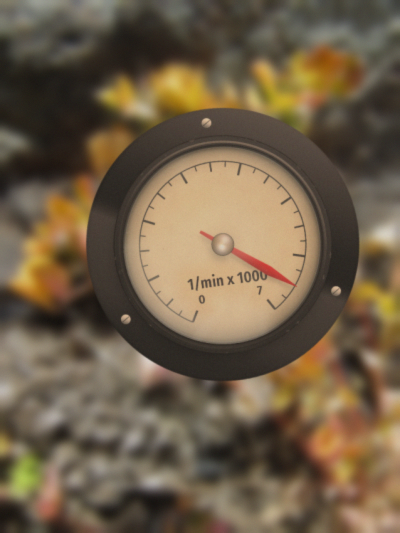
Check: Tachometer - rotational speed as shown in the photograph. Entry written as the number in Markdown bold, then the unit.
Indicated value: **6500** rpm
